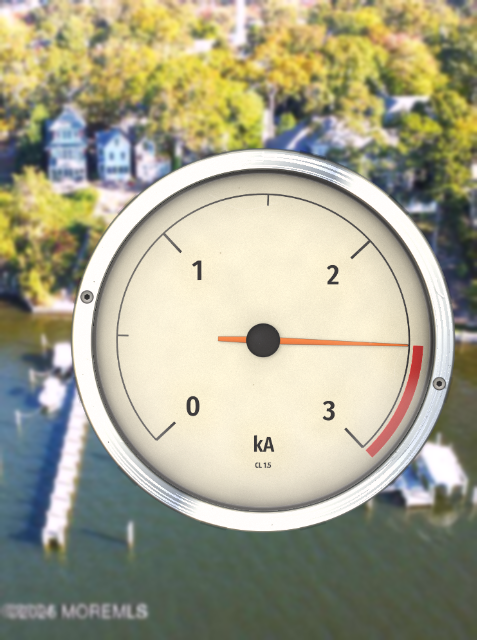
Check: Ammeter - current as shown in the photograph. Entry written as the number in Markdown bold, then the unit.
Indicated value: **2.5** kA
